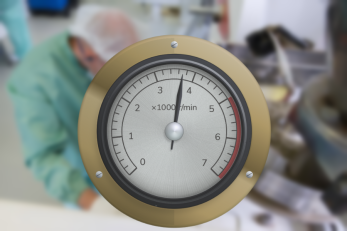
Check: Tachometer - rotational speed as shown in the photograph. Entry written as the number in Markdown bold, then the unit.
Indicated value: **3700** rpm
